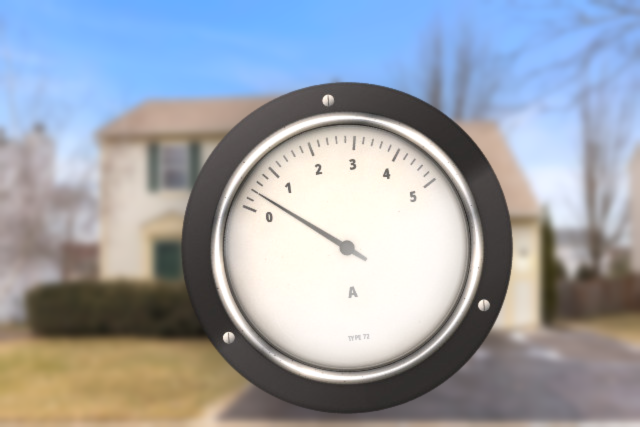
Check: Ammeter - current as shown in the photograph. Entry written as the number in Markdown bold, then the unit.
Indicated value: **0.4** A
